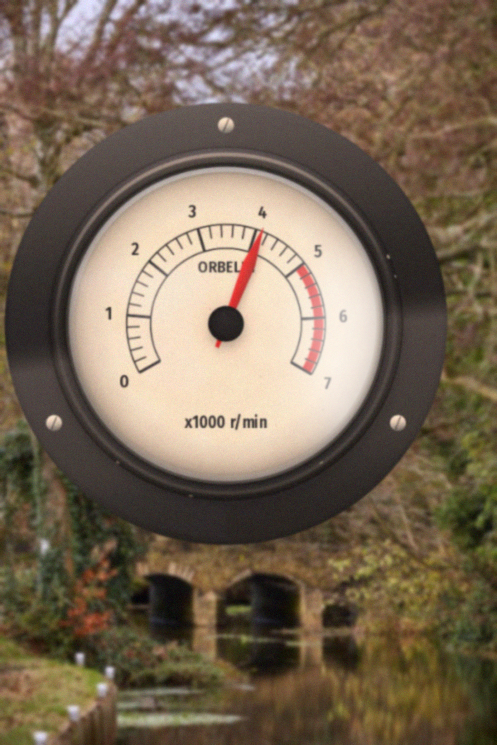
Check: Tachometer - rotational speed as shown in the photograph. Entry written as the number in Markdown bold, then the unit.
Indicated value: **4100** rpm
